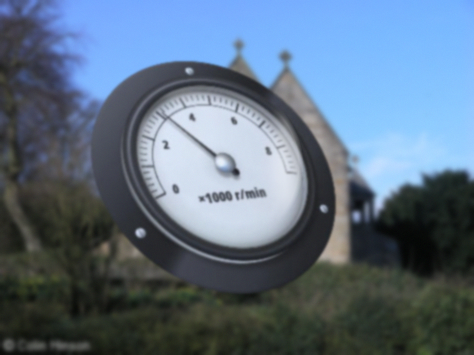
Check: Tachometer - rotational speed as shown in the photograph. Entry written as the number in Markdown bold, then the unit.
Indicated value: **3000** rpm
